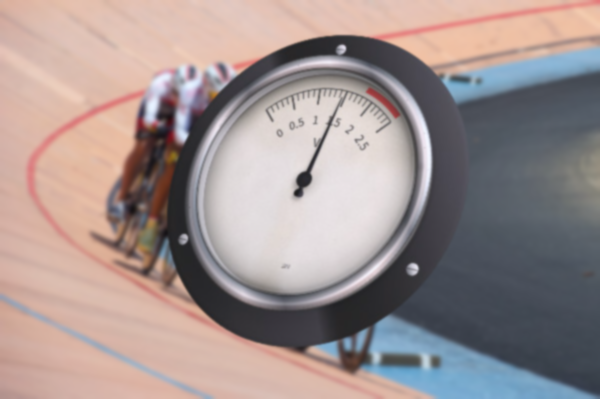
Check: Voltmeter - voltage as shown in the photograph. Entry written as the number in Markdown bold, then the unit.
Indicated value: **1.5** V
